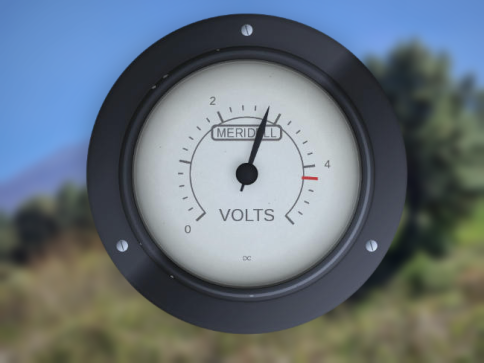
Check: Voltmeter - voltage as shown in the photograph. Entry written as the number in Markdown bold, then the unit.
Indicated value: **2.8** V
